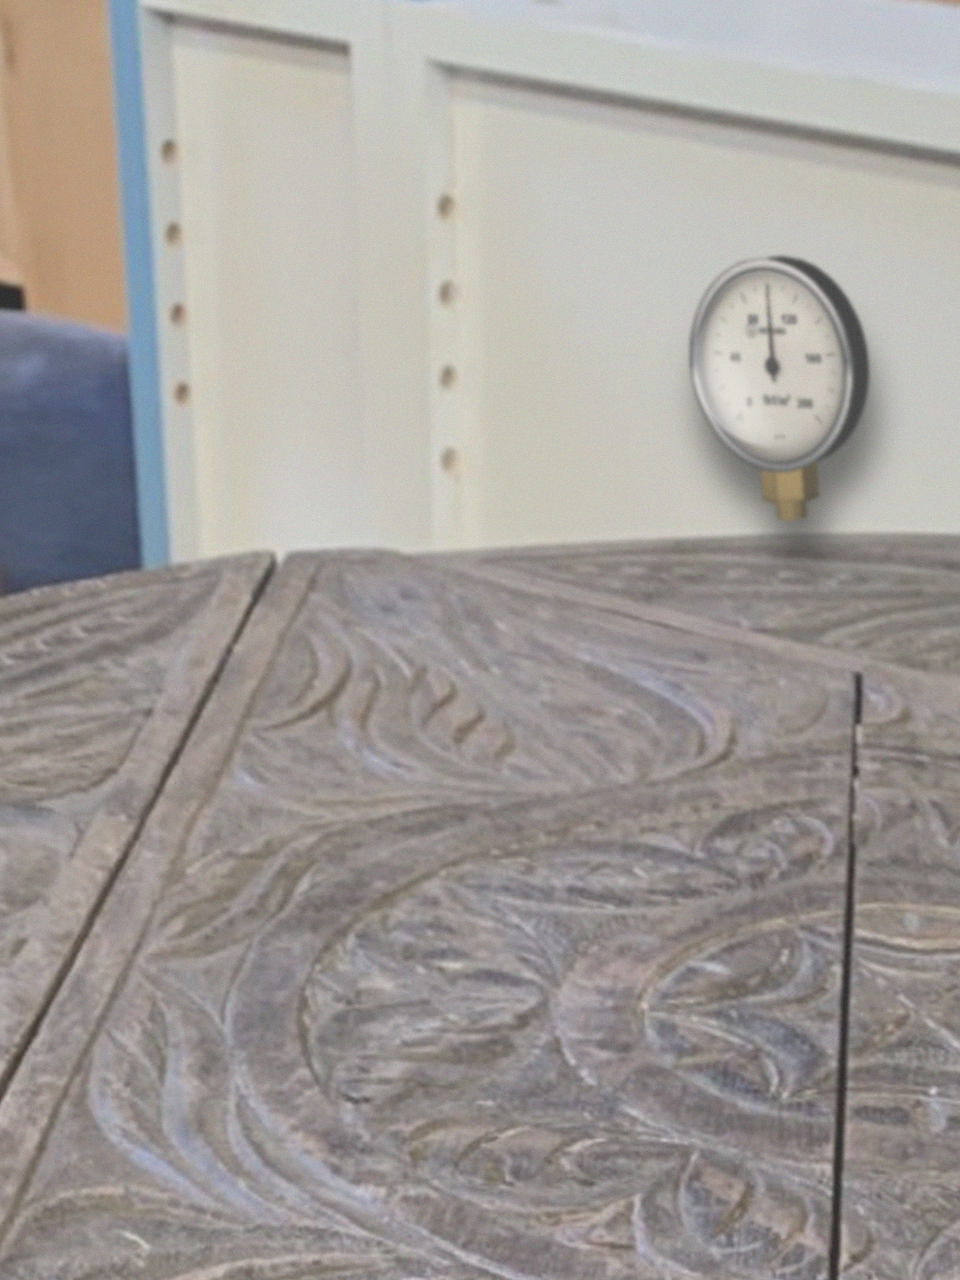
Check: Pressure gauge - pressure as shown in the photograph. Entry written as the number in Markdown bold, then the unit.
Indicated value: **100** psi
